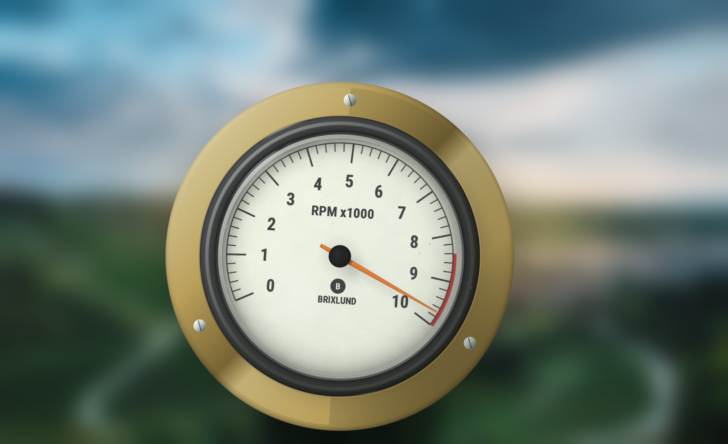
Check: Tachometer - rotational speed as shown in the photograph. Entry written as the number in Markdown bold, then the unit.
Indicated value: **9700** rpm
